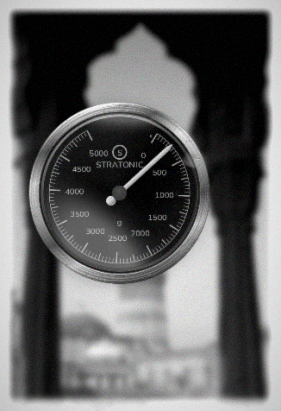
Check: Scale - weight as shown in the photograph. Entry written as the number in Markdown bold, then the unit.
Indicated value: **250** g
